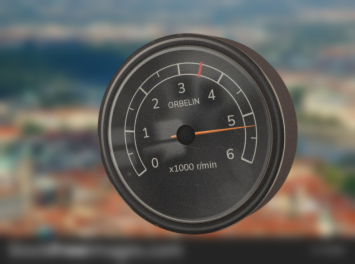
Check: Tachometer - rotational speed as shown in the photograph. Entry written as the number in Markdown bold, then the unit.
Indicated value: **5250** rpm
